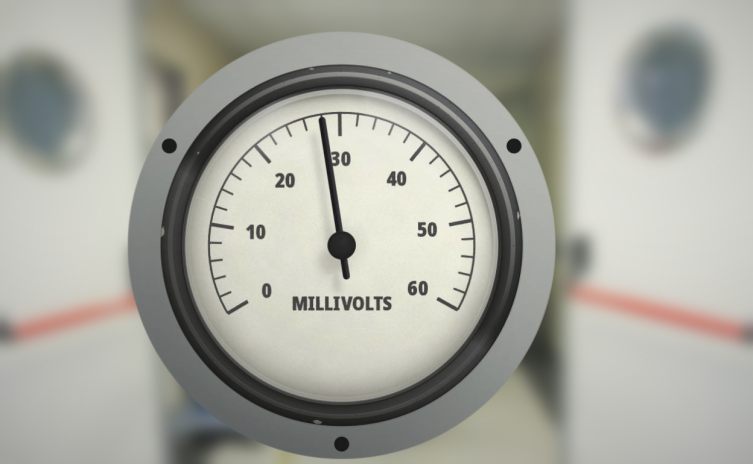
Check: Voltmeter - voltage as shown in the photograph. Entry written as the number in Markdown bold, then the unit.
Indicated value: **28** mV
